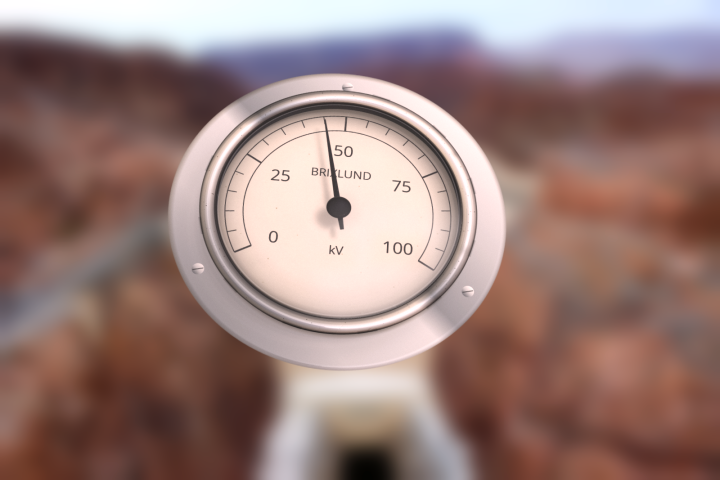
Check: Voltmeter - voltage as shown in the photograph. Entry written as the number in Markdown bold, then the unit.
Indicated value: **45** kV
